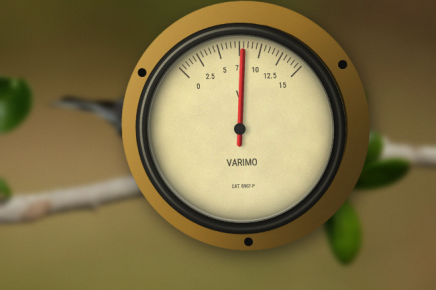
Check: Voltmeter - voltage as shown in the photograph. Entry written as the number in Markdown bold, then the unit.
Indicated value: **8** V
